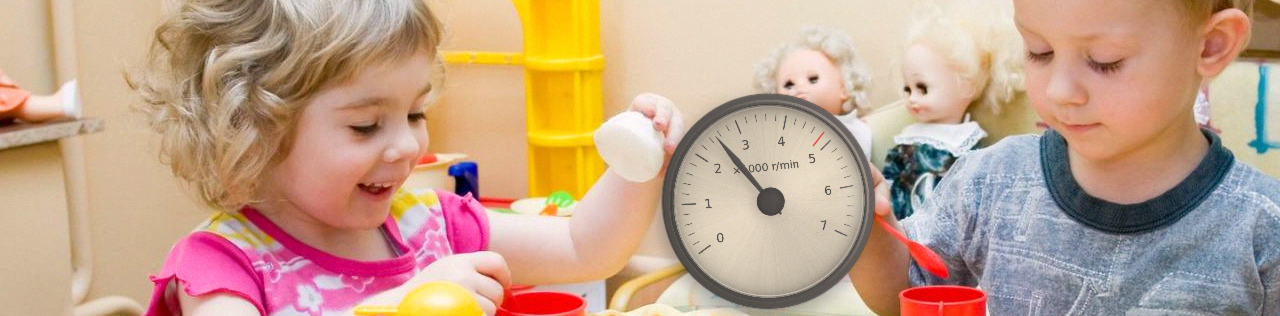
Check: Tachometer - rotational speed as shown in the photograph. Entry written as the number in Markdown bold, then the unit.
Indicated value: **2500** rpm
